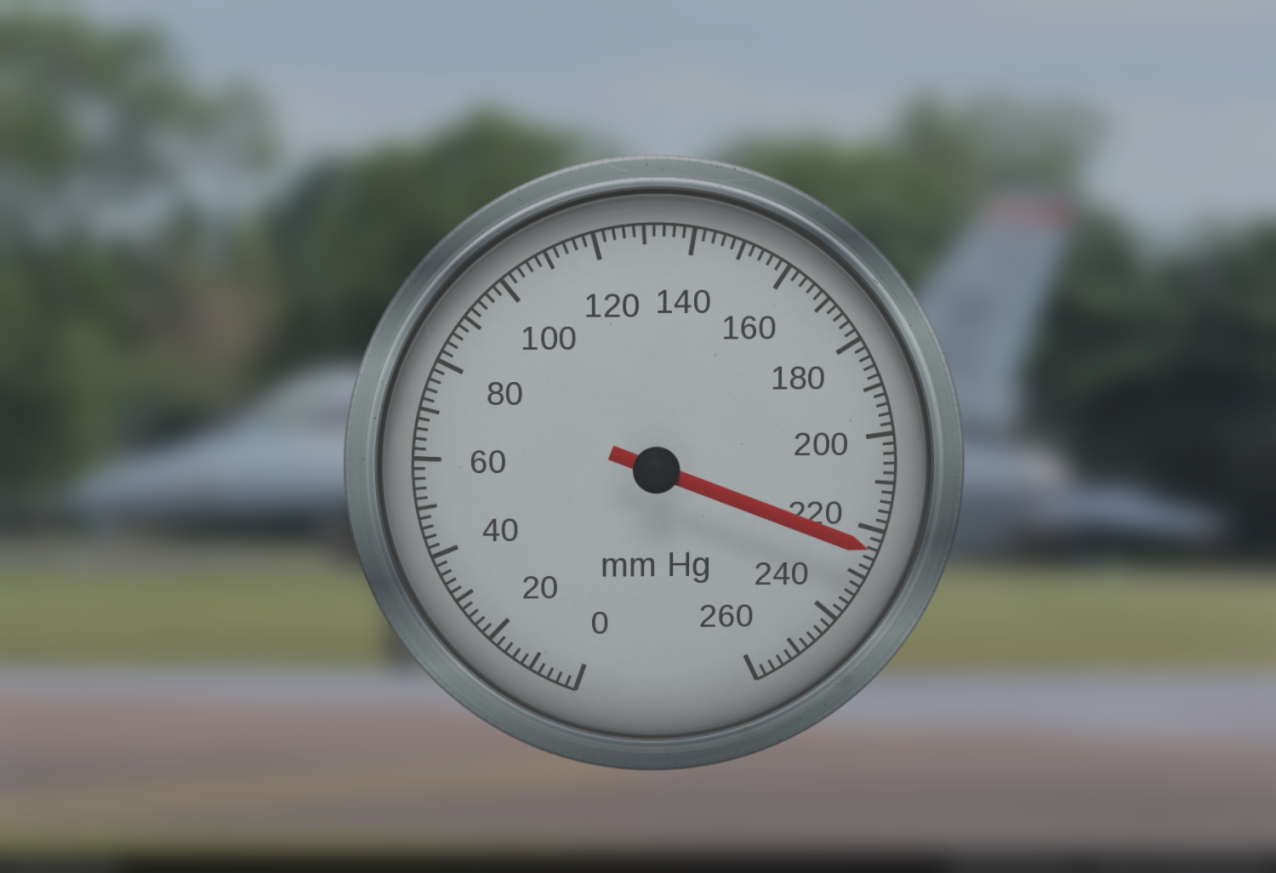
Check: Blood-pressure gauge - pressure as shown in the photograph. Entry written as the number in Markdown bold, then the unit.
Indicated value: **224** mmHg
